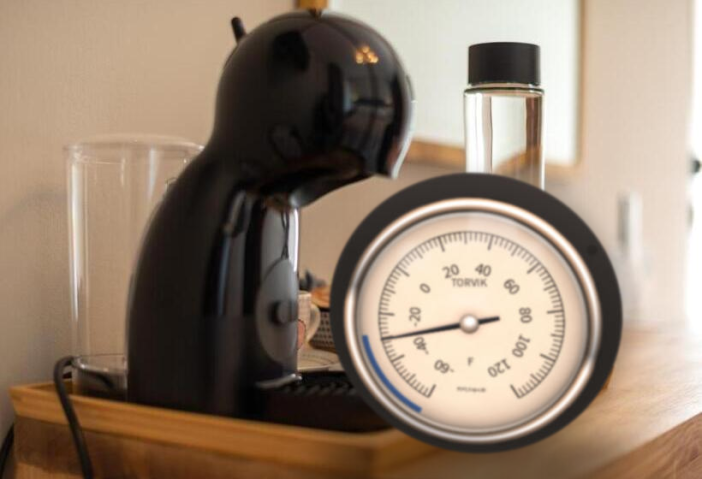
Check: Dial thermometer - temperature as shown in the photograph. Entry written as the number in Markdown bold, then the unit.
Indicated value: **-30** °F
